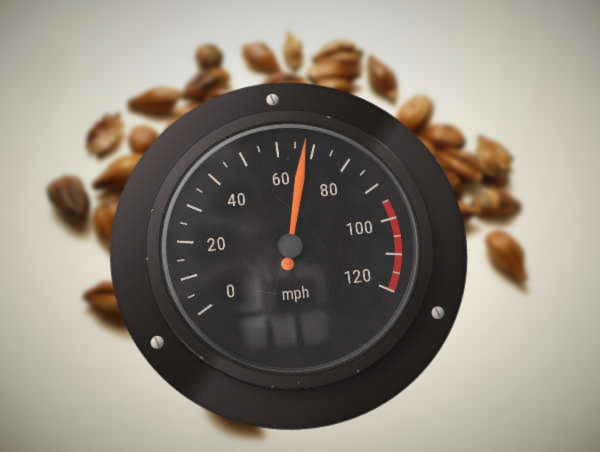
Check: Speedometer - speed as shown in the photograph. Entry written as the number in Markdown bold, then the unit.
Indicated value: **67.5** mph
